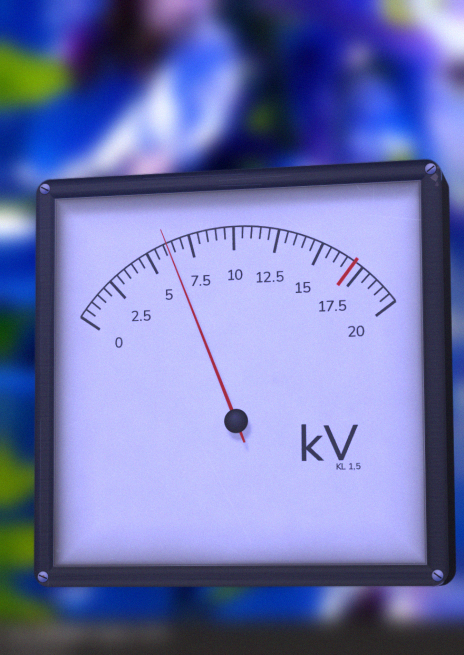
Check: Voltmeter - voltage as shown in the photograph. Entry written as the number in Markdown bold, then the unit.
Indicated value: **6.25** kV
